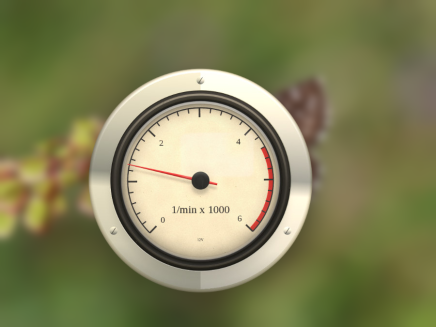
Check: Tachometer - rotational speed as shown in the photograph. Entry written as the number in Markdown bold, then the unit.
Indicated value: **1300** rpm
